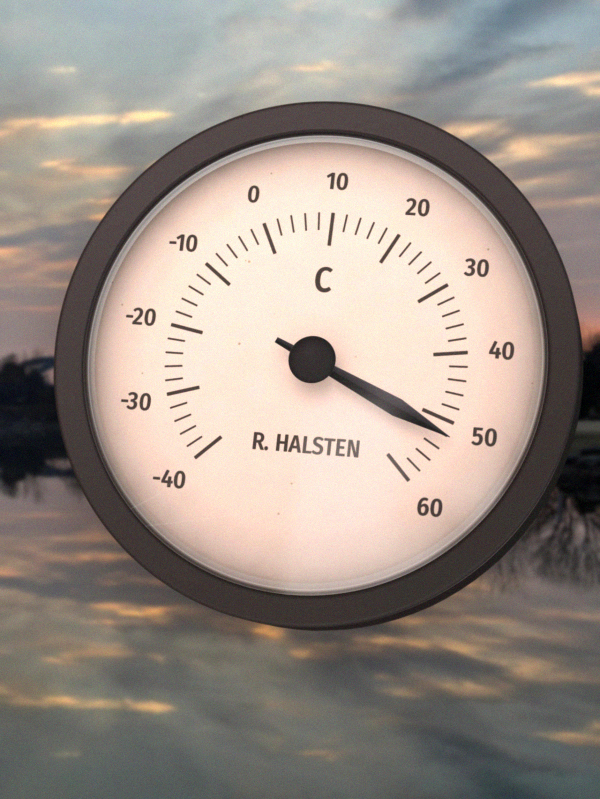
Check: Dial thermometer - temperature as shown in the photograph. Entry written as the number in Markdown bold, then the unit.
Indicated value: **52** °C
